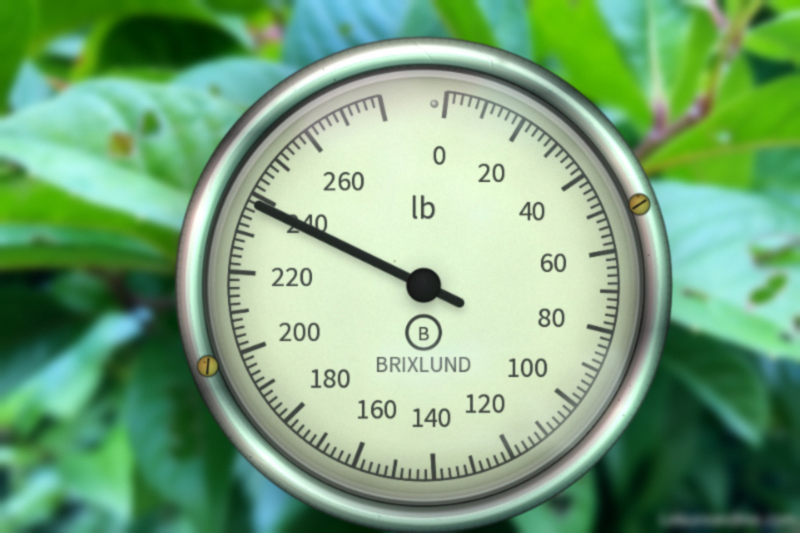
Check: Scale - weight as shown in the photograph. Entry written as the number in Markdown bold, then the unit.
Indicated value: **238** lb
